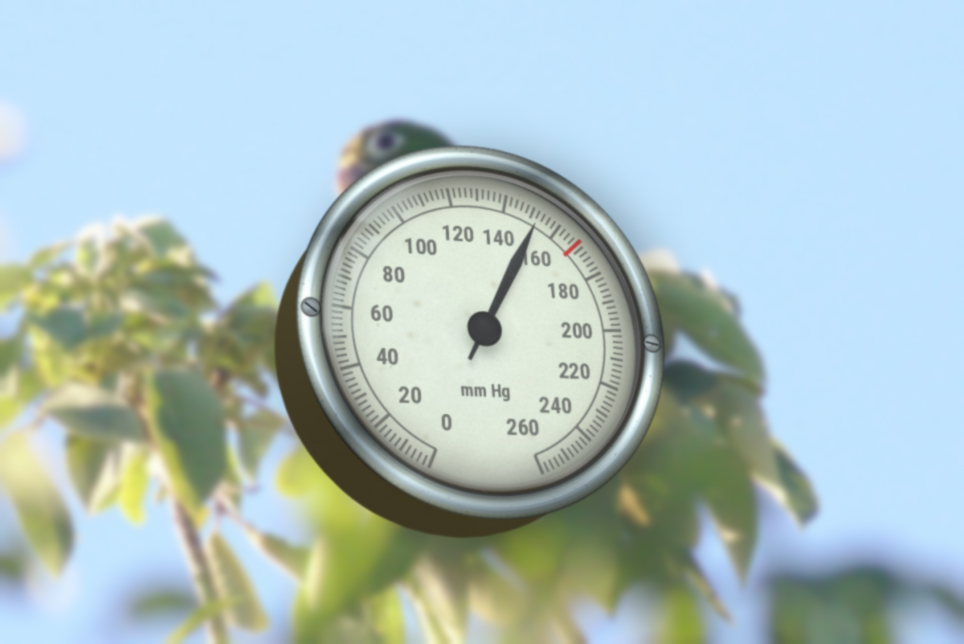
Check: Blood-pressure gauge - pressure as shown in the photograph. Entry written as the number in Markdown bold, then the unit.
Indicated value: **152** mmHg
